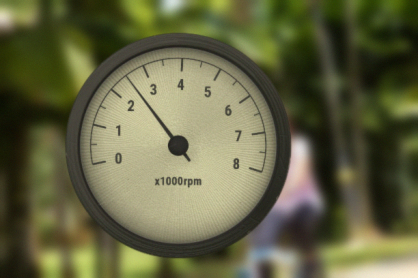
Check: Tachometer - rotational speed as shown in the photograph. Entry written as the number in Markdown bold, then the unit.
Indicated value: **2500** rpm
